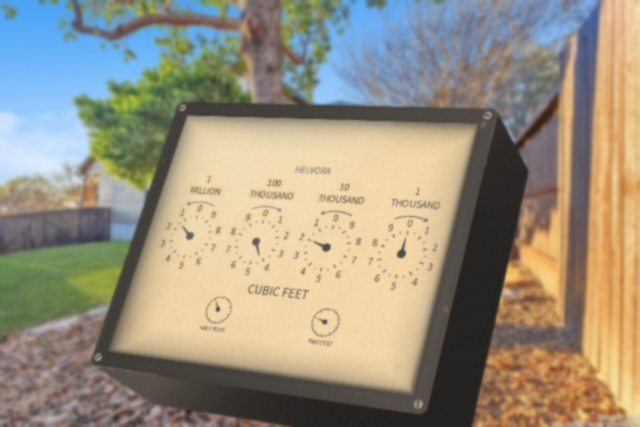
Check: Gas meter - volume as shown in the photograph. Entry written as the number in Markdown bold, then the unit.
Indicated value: **142000** ft³
